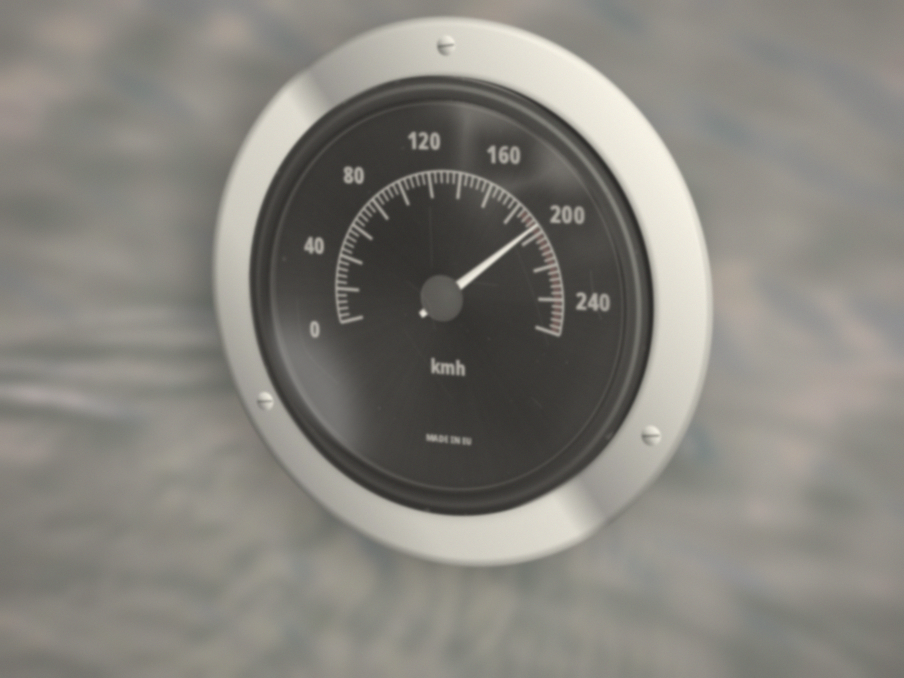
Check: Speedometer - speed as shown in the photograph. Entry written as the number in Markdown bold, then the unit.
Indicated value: **196** km/h
